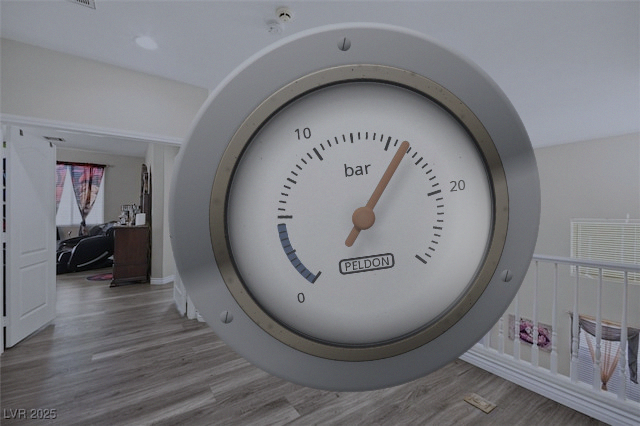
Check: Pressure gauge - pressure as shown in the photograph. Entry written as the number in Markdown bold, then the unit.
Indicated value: **16** bar
